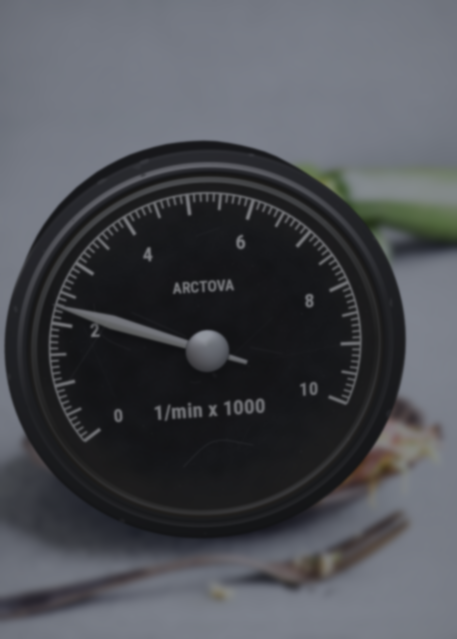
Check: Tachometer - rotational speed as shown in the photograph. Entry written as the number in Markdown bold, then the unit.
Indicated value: **2300** rpm
